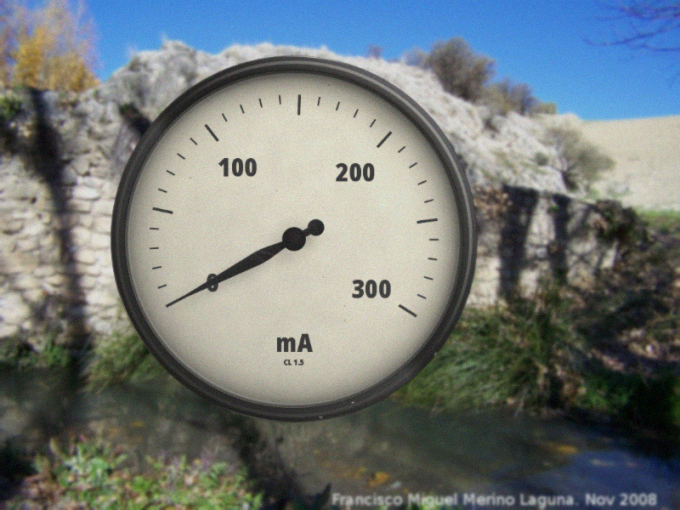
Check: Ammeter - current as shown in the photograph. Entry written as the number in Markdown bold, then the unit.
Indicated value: **0** mA
